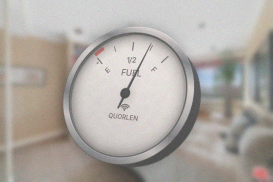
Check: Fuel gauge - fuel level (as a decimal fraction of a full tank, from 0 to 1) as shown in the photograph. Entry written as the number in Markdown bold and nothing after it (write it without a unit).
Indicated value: **0.75**
